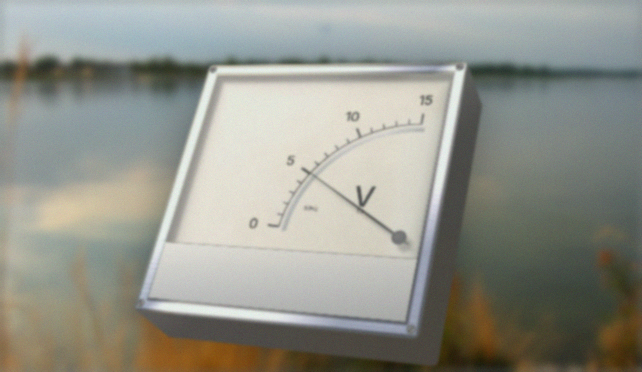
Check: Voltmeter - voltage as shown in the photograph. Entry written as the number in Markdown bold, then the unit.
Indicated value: **5** V
